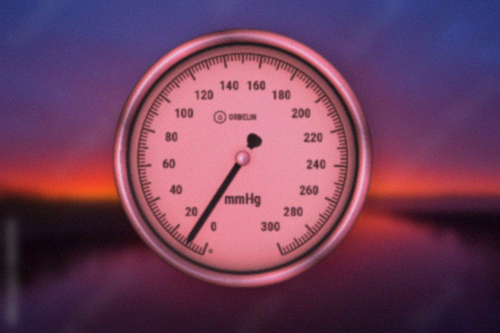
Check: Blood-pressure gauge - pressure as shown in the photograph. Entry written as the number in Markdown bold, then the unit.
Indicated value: **10** mmHg
